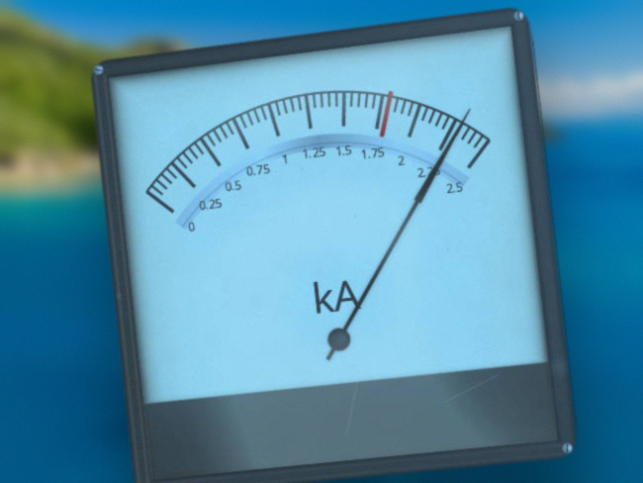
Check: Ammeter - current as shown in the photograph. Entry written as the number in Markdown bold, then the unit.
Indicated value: **2.3** kA
